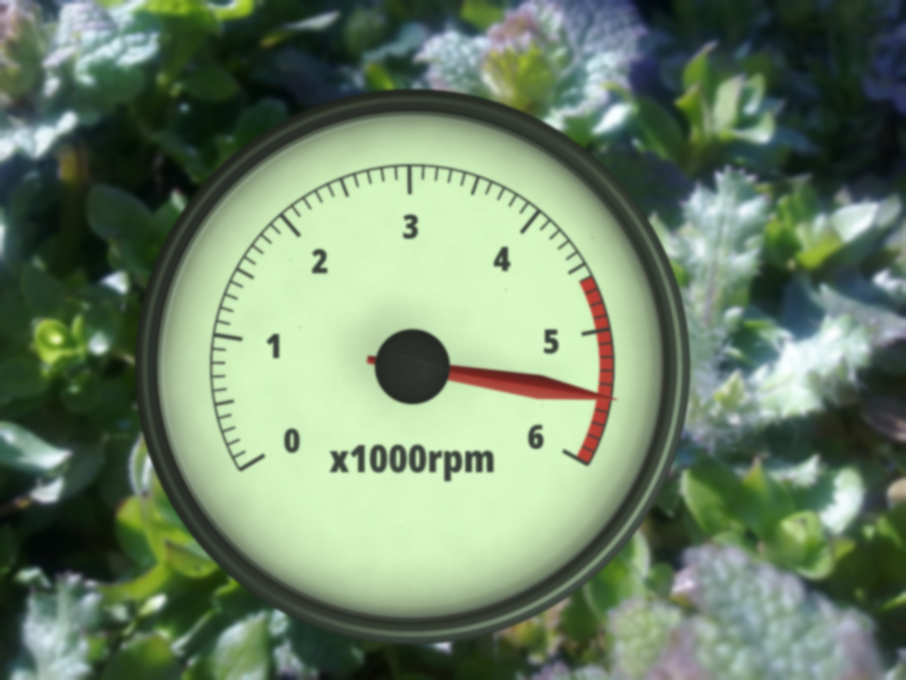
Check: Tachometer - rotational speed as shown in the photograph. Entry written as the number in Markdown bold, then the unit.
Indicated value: **5500** rpm
